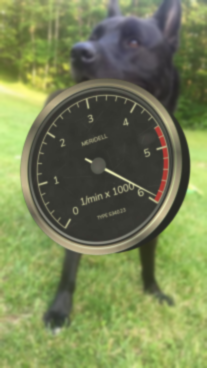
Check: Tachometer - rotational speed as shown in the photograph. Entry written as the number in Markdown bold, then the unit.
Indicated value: **5900** rpm
